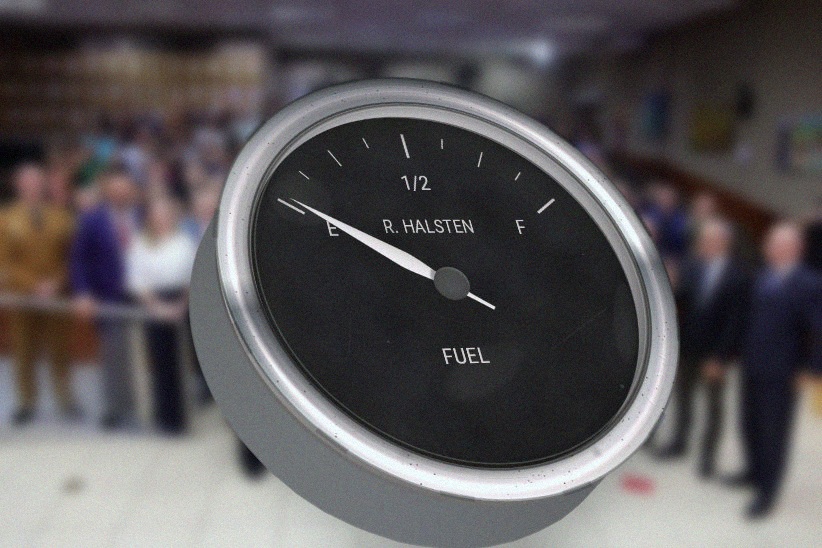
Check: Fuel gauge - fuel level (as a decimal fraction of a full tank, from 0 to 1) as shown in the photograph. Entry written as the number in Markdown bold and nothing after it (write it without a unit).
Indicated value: **0**
